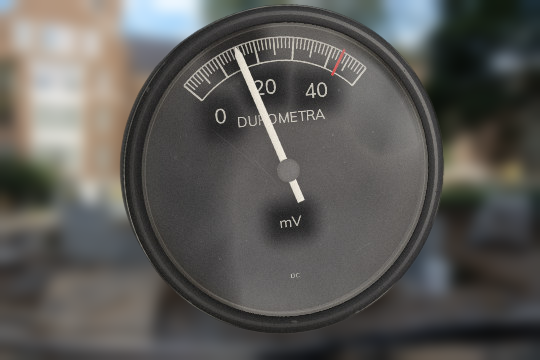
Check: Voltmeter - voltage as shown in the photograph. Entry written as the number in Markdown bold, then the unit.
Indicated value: **15** mV
